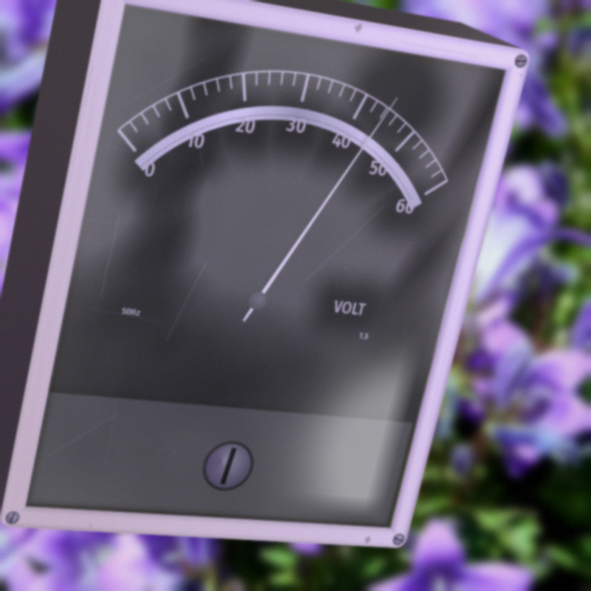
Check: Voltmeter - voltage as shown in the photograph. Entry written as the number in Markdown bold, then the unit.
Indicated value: **44** V
